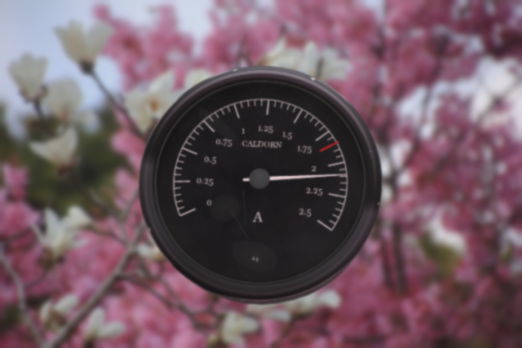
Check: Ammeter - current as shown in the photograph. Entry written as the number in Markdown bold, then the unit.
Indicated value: **2.1** A
